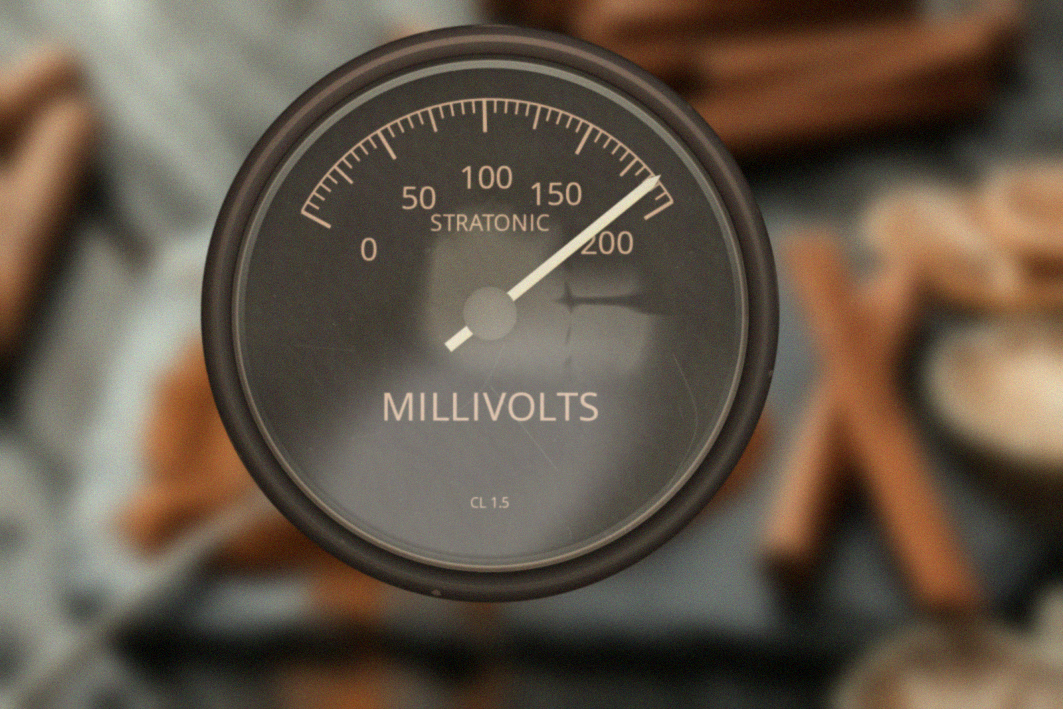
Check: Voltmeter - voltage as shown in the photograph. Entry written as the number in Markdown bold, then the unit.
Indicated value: **187.5** mV
